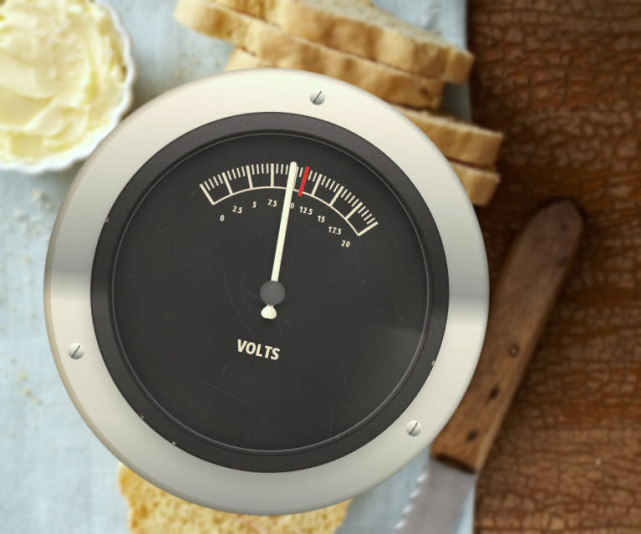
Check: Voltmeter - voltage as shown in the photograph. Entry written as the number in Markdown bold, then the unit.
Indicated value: **9.5** V
